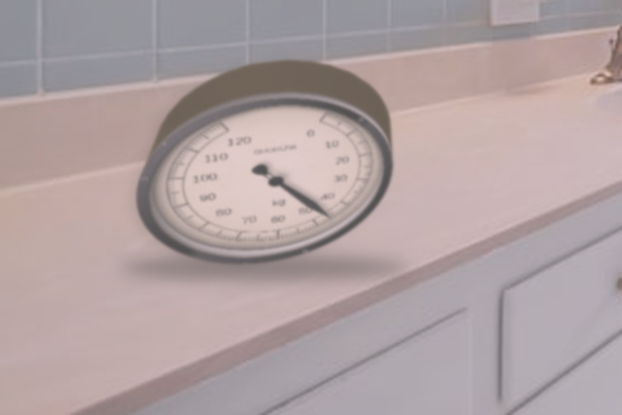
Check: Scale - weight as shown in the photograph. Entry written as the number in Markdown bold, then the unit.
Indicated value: **45** kg
